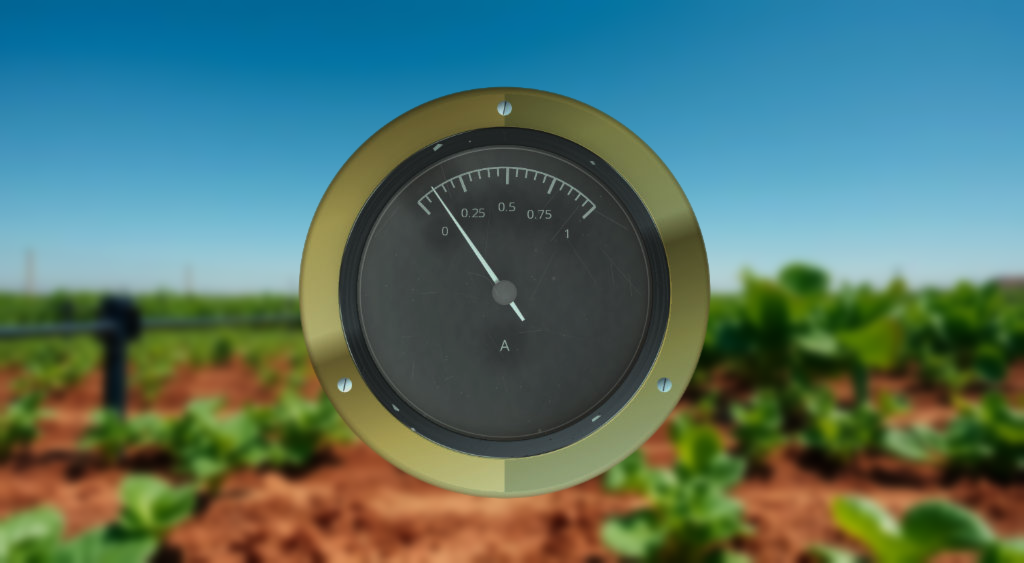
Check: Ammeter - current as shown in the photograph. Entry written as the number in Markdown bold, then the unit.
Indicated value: **0.1** A
